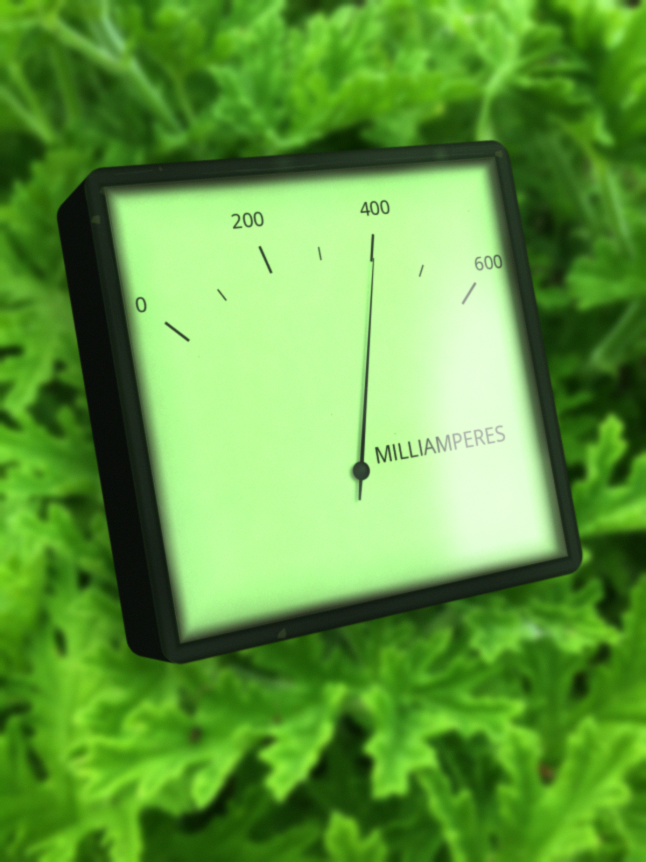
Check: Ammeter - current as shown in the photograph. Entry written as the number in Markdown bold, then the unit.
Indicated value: **400** mA
